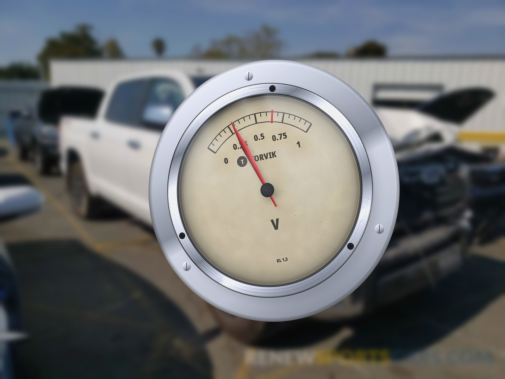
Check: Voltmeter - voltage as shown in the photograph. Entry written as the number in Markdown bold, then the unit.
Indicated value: **0.3** V
